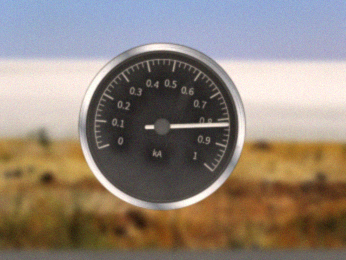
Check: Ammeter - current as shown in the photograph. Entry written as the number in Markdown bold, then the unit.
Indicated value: **0.82** kA
